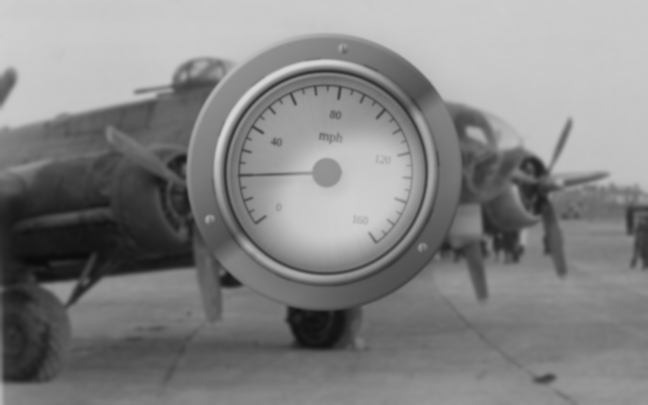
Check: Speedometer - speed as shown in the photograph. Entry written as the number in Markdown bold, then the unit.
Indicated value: **20** mph
